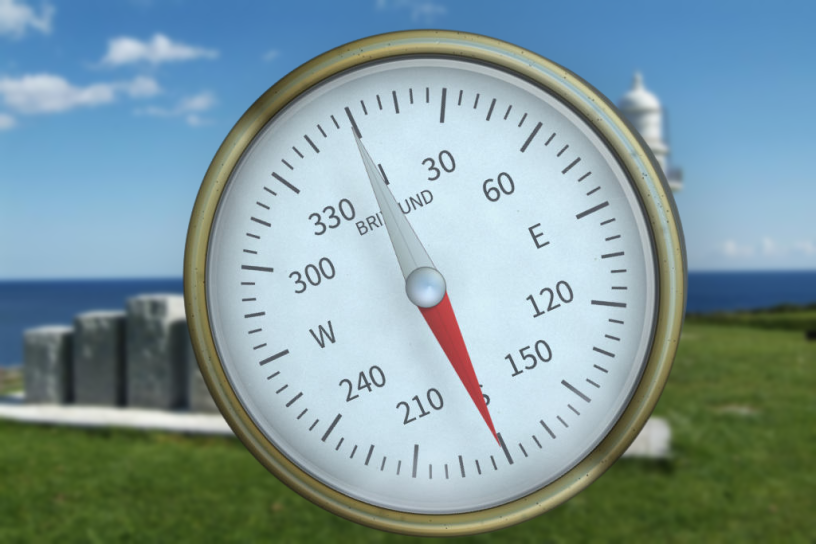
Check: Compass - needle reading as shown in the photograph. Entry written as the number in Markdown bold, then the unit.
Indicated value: **180** °
